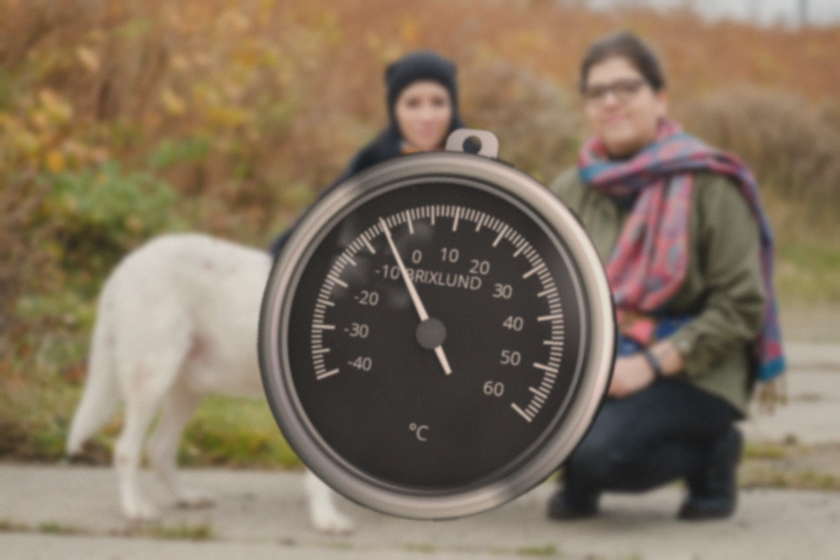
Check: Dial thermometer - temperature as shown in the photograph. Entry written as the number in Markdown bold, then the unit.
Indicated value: **-5** °C
